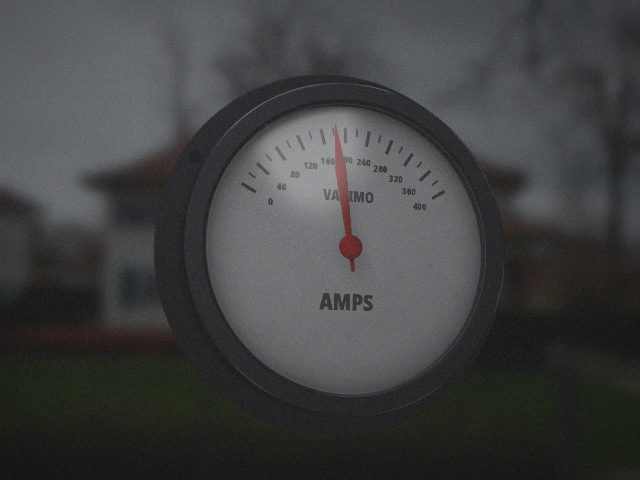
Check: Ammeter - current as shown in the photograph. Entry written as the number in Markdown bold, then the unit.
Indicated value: **180** A
